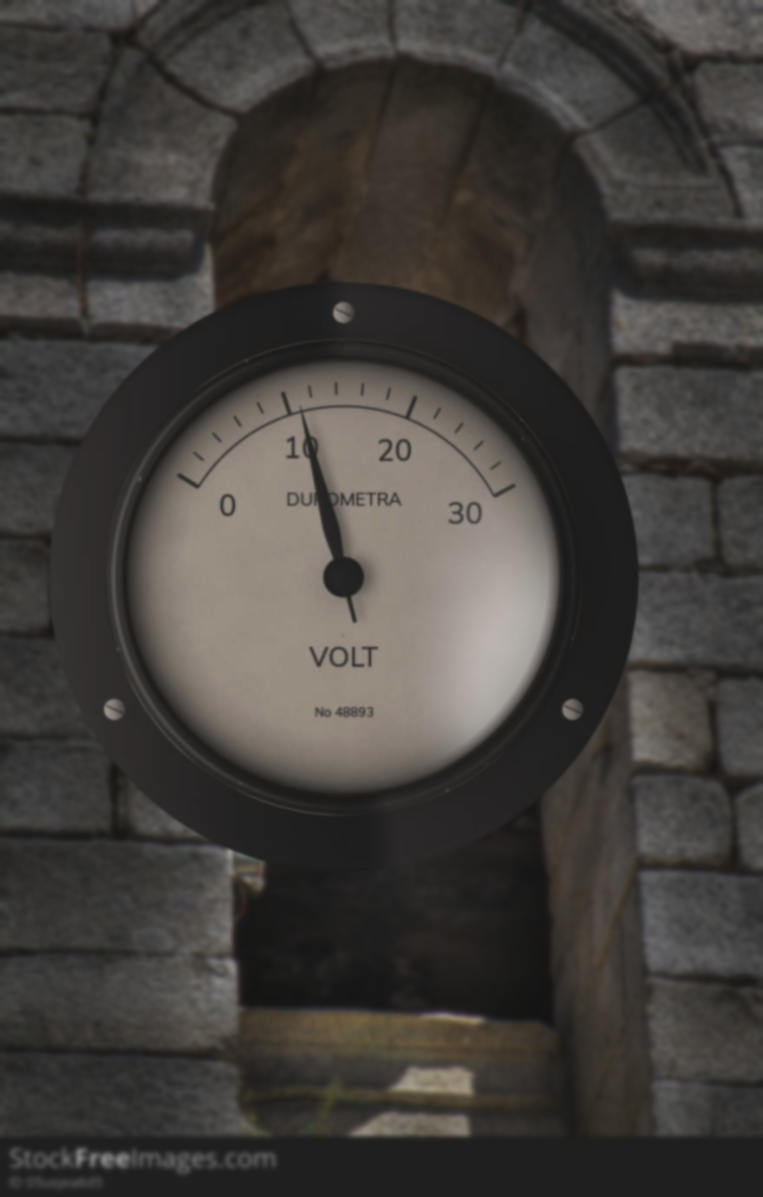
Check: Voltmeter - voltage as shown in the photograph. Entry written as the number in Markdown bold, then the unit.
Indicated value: **11** V
